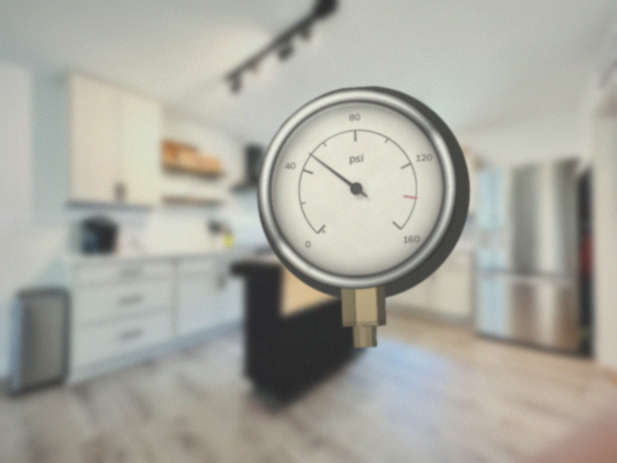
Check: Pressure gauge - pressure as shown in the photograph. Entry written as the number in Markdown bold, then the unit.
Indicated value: **50** psi
